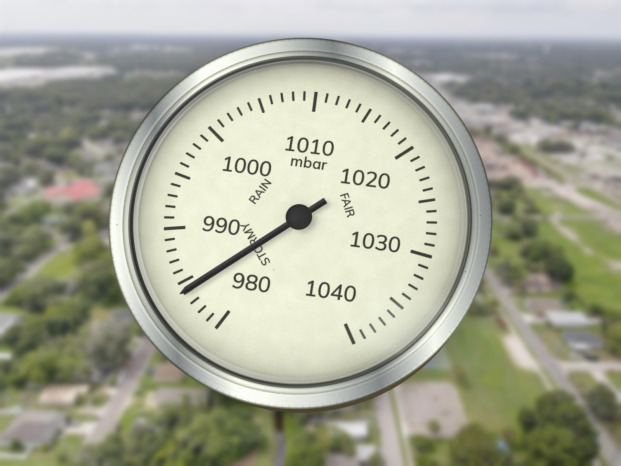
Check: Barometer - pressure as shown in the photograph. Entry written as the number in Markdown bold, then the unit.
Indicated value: **984** mbar
